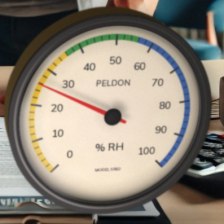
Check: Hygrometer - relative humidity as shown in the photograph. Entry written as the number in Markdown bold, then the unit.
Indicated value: **26** %
